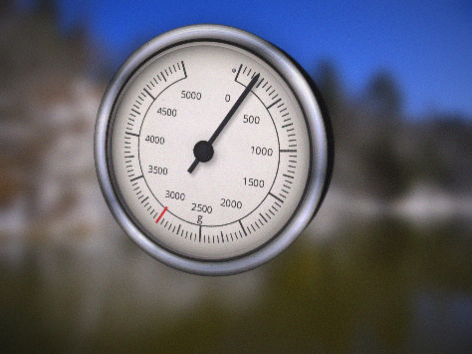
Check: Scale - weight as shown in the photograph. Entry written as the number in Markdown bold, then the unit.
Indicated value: **200** g
